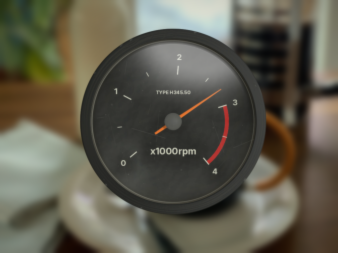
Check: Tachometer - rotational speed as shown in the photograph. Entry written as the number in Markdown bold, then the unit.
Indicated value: **2750** rpm
